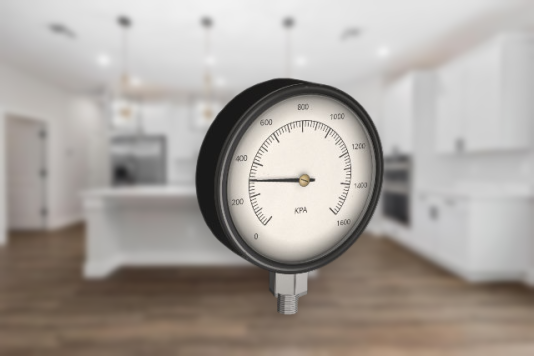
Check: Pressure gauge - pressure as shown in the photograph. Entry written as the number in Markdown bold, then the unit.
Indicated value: **300** kPa
